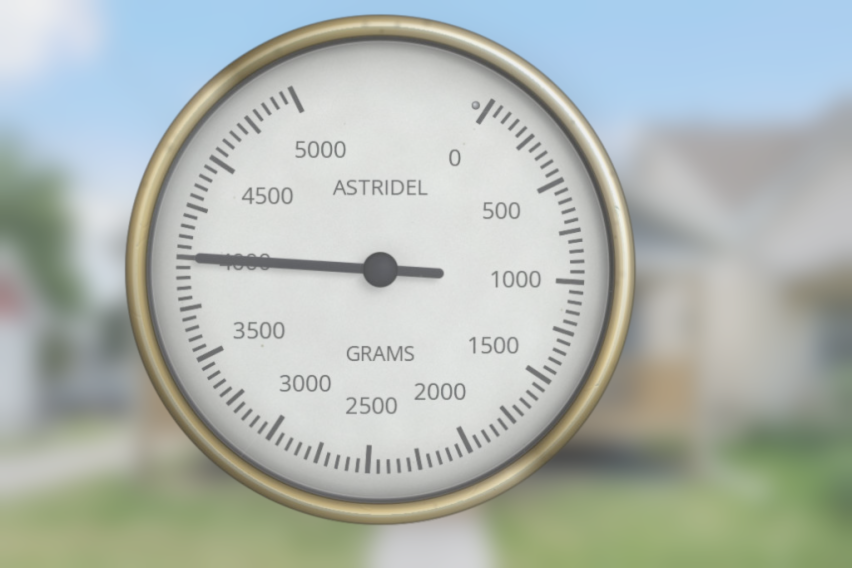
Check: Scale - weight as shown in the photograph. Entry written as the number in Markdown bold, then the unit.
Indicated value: **4000** g
